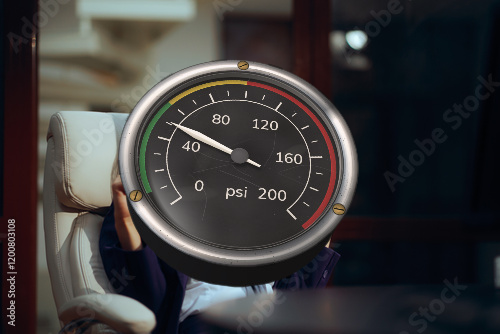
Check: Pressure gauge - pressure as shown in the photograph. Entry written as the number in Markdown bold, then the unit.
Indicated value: **50** psi
